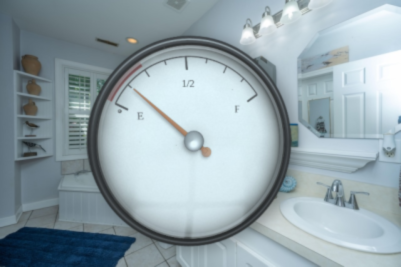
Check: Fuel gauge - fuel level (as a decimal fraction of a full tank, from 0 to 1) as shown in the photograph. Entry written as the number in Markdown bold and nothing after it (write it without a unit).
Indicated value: **0.125**
